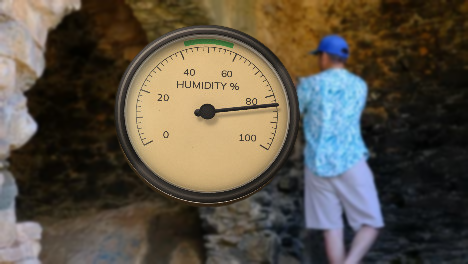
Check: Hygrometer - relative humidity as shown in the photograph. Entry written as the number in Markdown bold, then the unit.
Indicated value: **84** %
